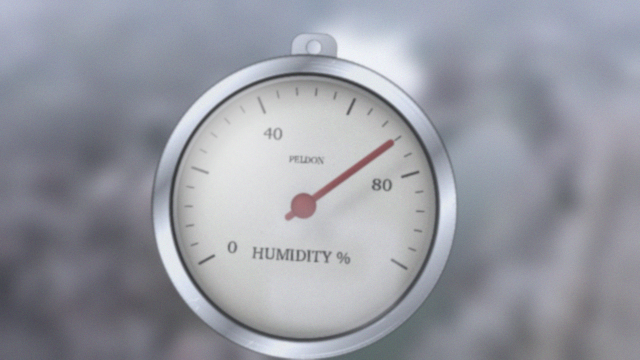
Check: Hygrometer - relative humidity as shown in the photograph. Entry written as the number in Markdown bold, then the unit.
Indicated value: **72** %
